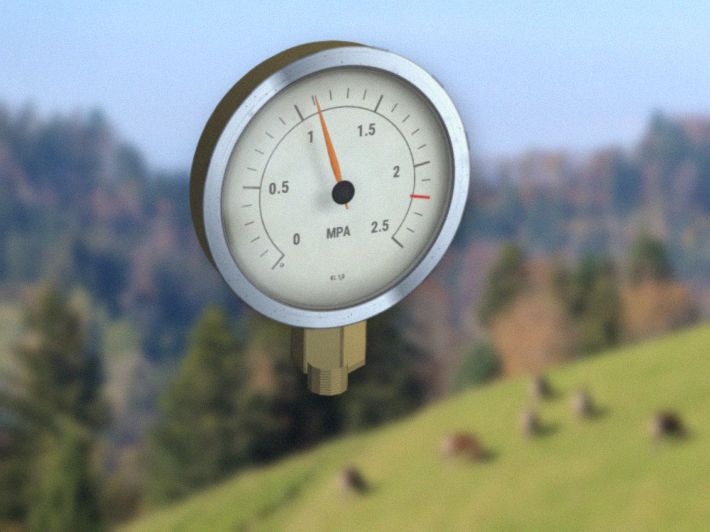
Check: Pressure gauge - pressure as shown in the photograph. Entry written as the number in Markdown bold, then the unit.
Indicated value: **1.1** MPa
